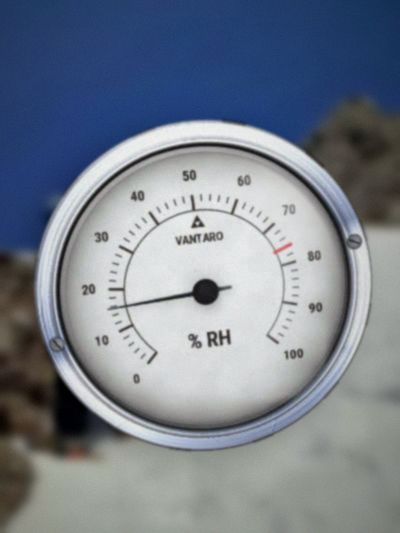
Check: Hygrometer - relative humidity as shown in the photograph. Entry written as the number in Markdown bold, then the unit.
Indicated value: **16** %
